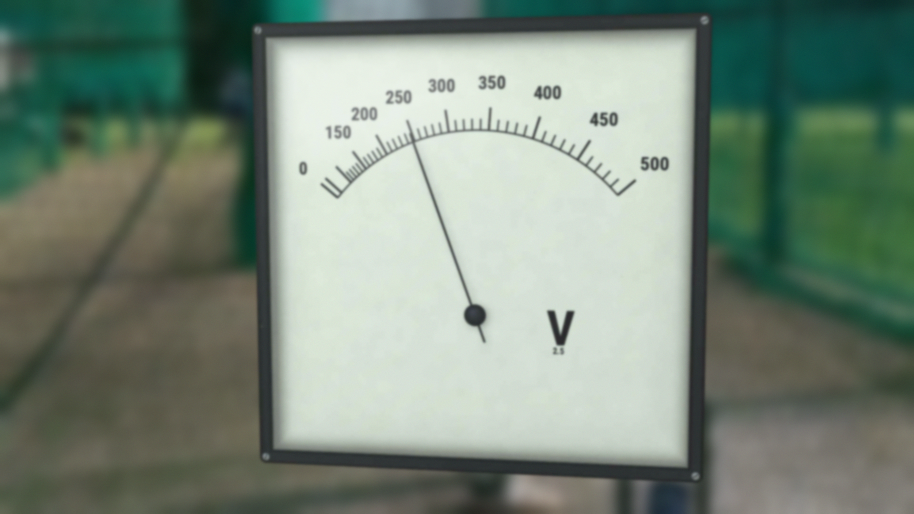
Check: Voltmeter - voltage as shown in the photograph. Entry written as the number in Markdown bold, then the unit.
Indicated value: **250** V
